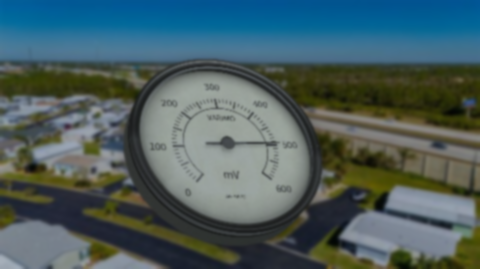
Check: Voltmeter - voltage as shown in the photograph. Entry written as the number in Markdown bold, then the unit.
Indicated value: **500** mV
